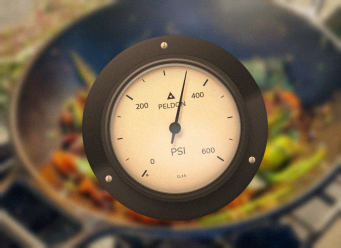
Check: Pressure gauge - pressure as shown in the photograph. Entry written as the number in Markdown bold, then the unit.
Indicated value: **350** psi
